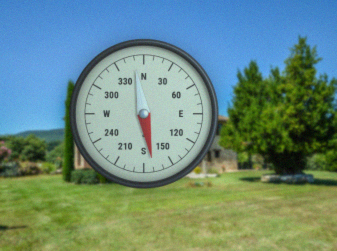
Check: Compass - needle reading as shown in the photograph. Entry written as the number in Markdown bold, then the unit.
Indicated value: **170** °
